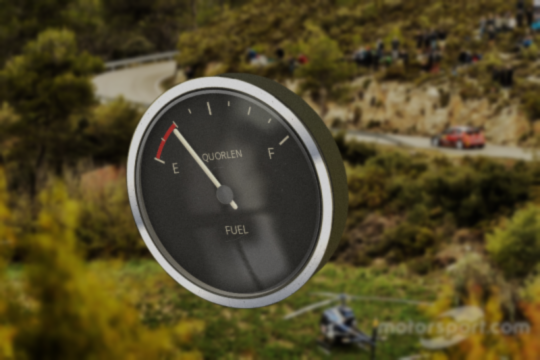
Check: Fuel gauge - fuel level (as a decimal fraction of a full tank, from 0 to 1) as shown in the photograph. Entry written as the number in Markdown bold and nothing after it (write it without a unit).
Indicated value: **0.25**
